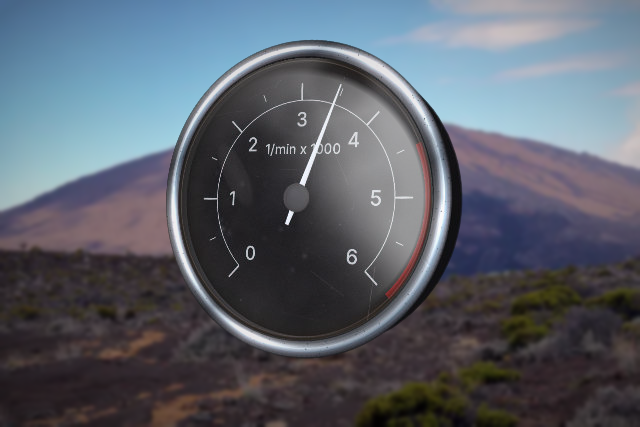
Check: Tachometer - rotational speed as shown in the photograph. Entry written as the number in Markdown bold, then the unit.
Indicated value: **3500** rpm
